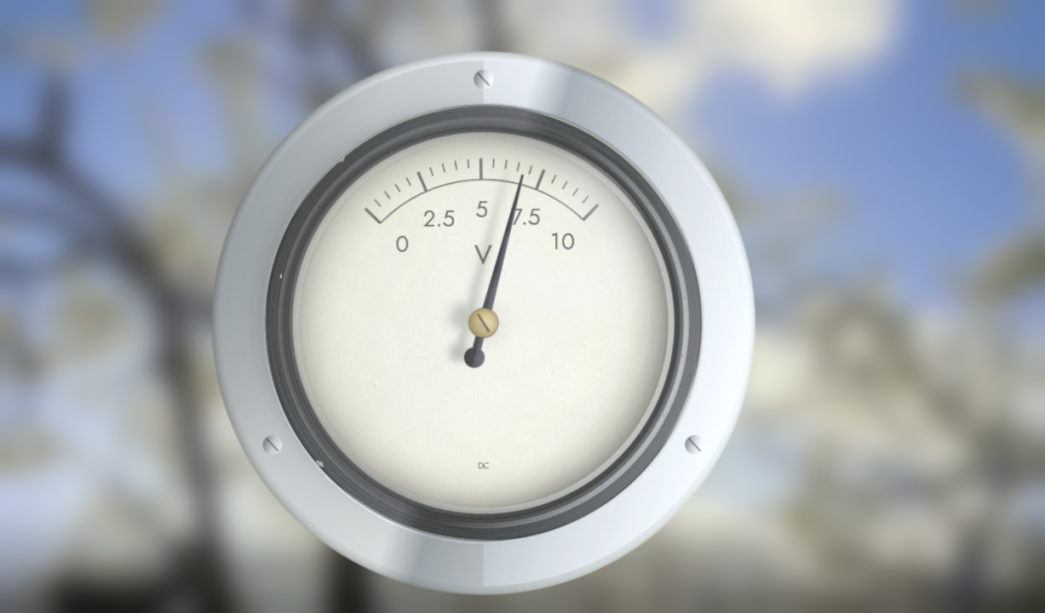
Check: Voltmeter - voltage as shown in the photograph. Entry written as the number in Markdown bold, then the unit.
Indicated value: **6.75** V
